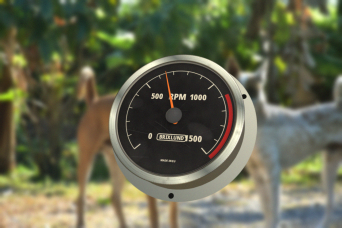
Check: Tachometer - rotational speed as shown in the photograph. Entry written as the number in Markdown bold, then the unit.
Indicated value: **650** rpm
